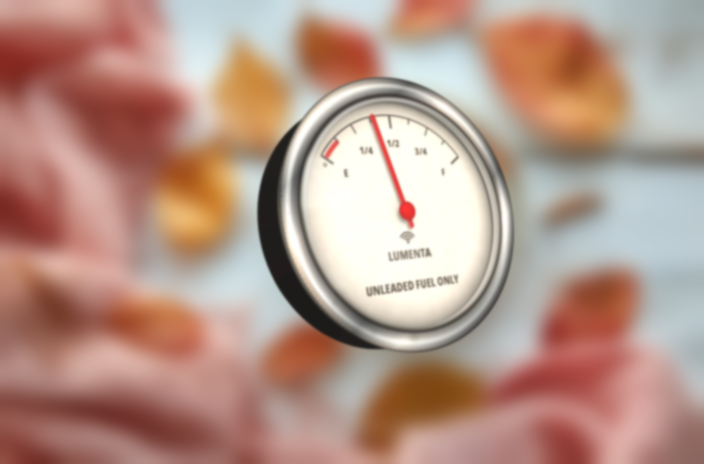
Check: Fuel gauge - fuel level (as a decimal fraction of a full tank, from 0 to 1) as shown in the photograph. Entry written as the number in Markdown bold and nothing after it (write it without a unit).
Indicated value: **0.375**
